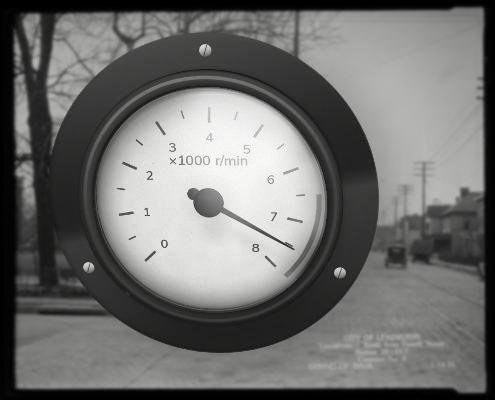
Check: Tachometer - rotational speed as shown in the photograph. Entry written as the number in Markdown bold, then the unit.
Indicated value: **7500** rpm
